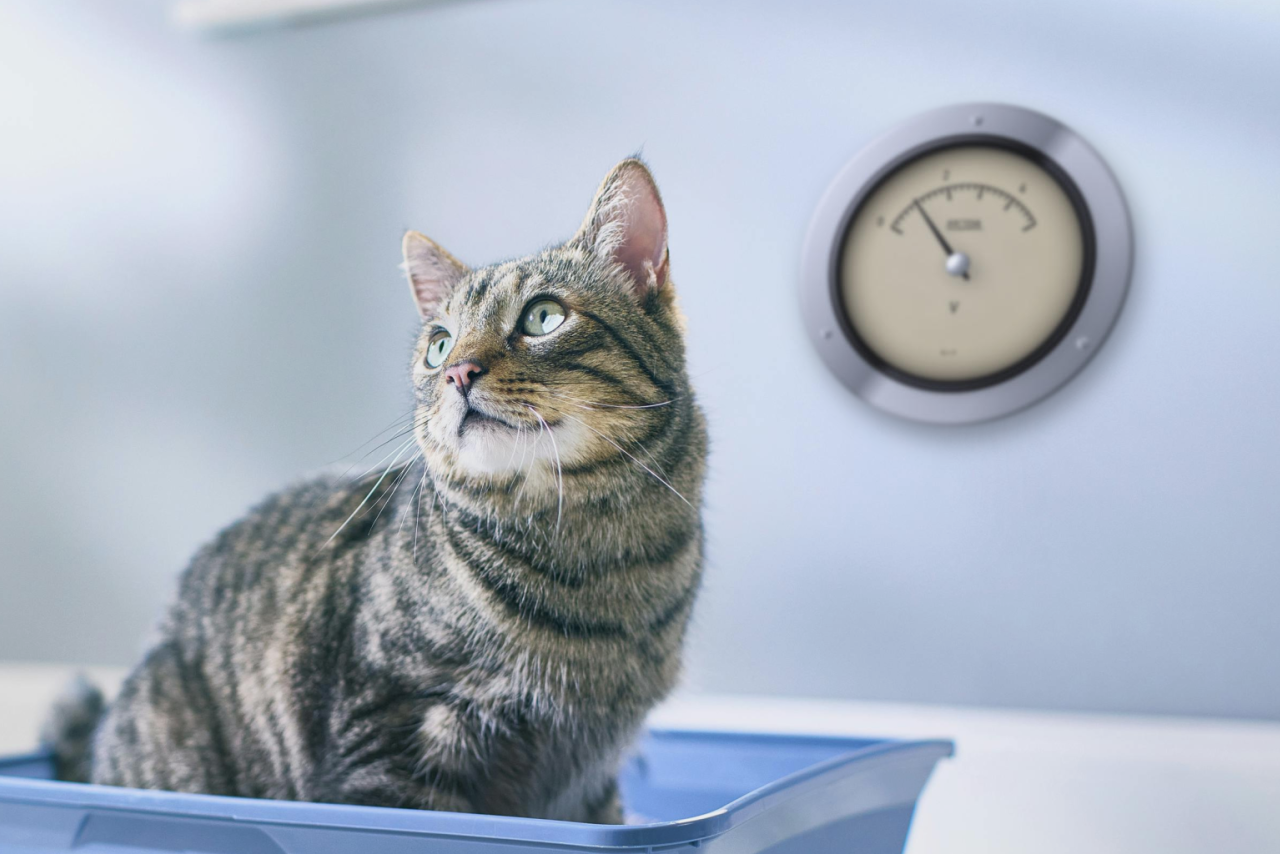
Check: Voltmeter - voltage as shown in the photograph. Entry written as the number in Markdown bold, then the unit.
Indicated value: **1** V
